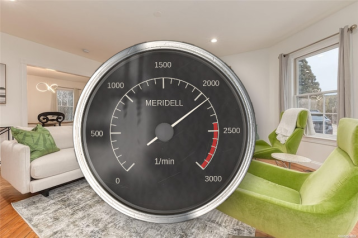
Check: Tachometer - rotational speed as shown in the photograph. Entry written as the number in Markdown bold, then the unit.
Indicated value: **2100** rpm
